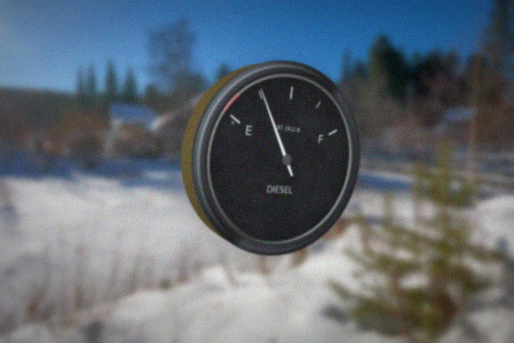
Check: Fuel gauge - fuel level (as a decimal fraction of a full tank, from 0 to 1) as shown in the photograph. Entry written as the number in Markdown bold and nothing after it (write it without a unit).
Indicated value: **0.25**
